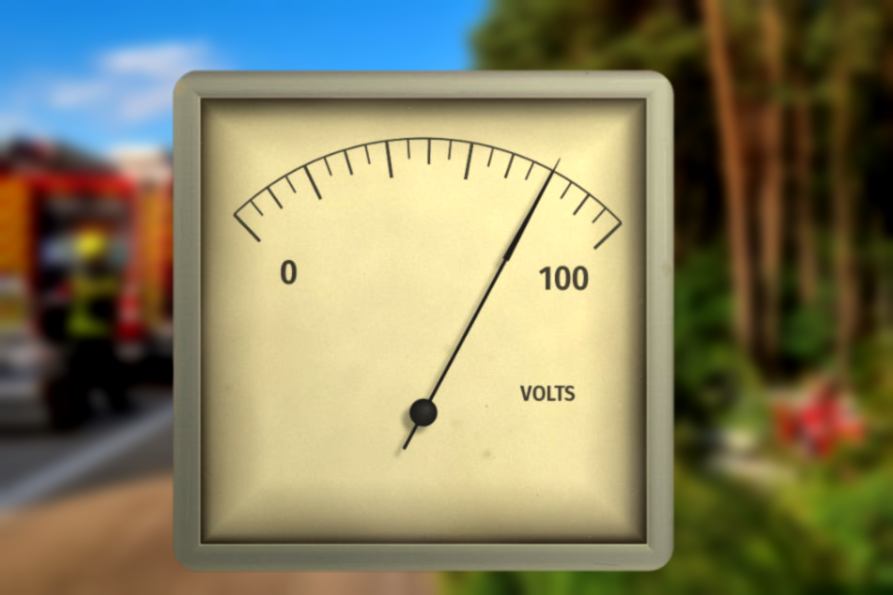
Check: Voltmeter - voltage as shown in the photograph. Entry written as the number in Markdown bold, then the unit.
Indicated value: **80** V
